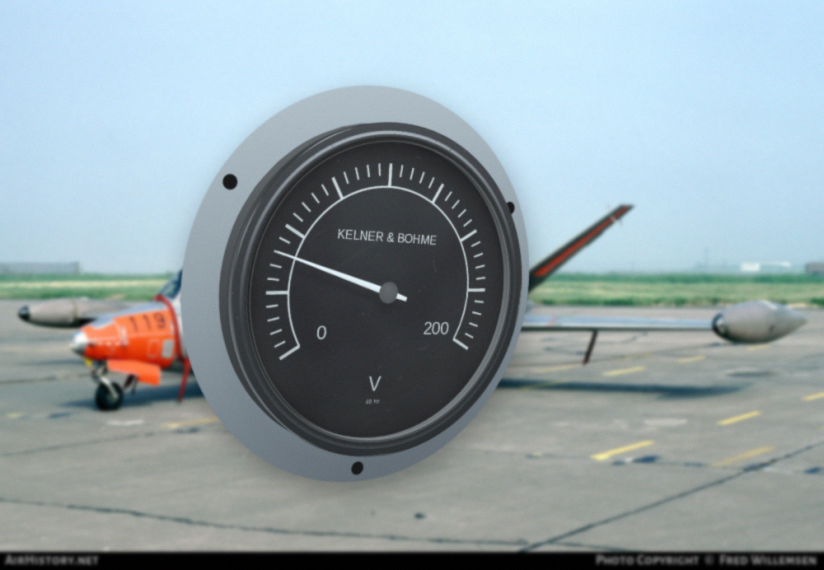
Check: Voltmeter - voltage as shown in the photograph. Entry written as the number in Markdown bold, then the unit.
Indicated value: **40** V
